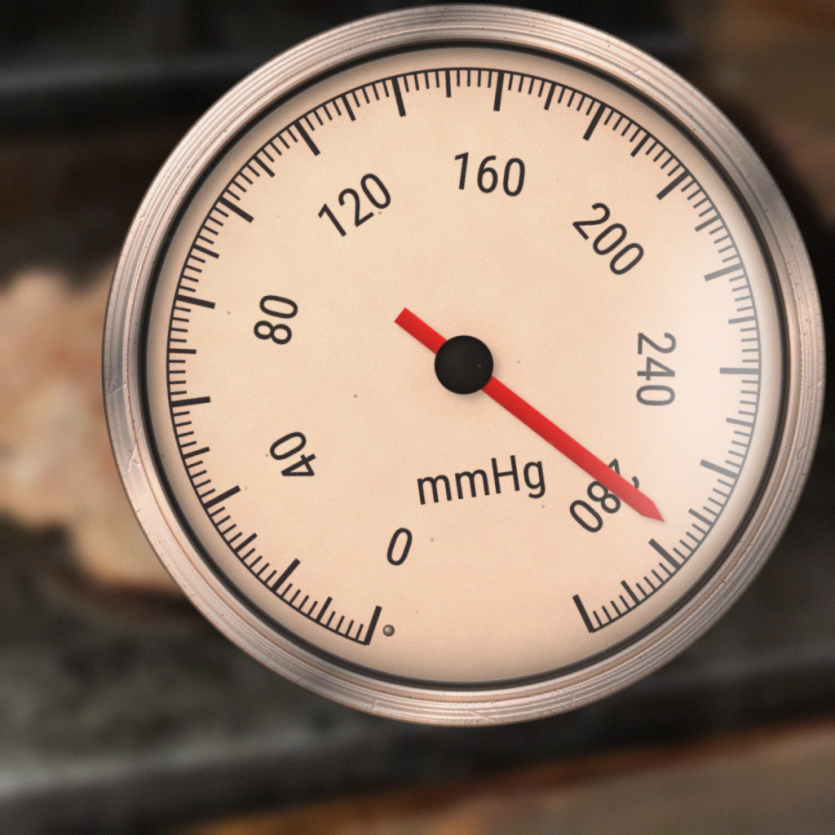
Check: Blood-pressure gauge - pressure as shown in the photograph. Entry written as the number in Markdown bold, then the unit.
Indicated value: **275** mmHg
